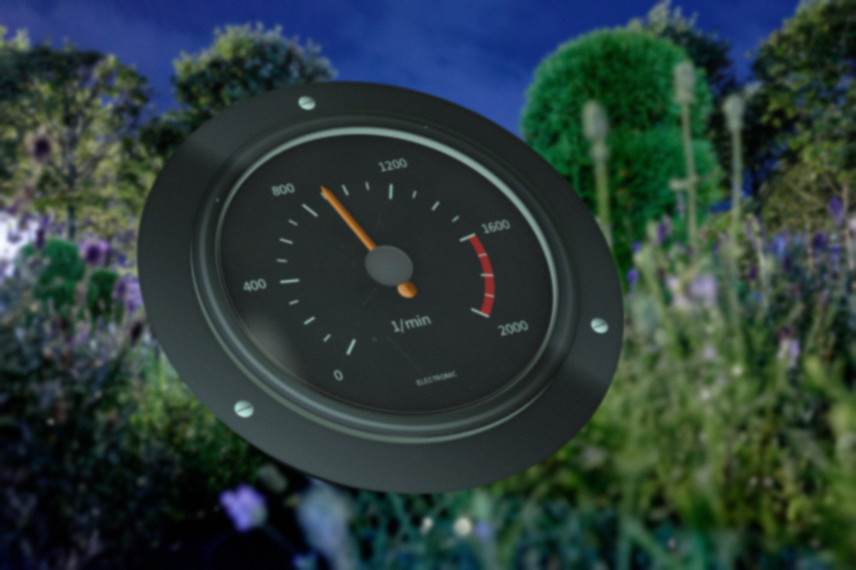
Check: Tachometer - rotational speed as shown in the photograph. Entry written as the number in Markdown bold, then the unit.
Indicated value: **900** rpm
